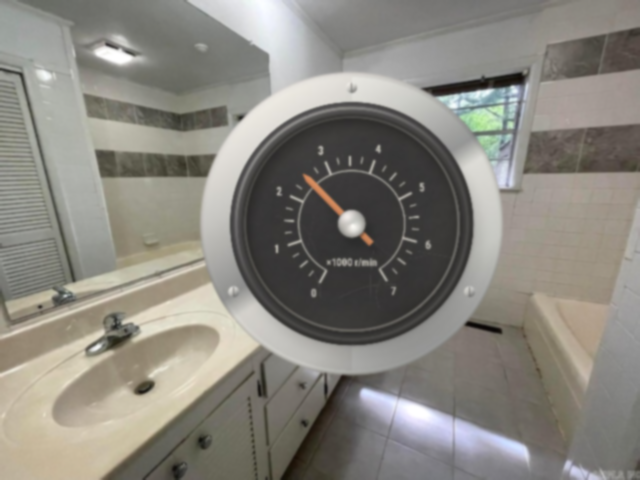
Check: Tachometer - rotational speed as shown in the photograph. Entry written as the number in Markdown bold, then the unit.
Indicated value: **2500** rpm
